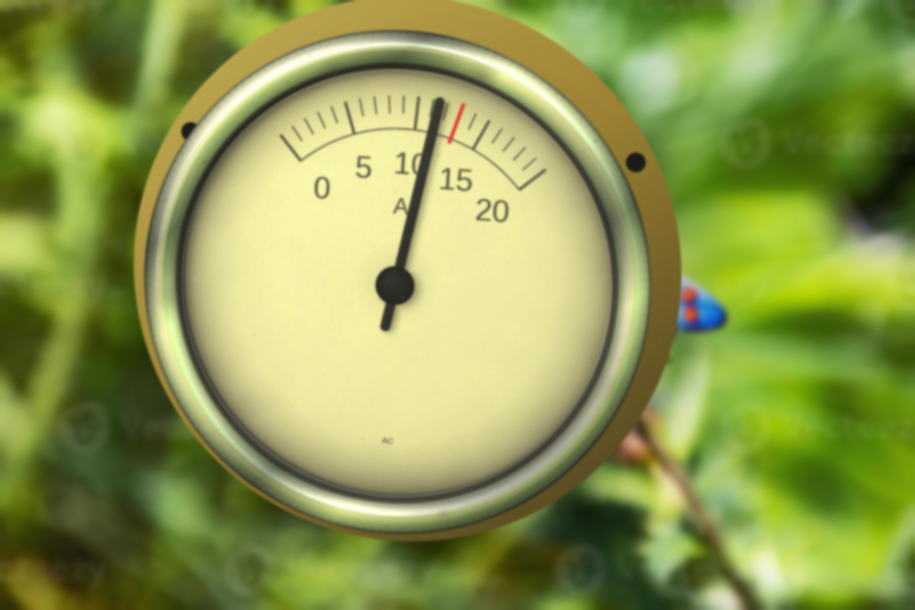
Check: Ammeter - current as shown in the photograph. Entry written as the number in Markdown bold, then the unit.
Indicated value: **11.5** A
